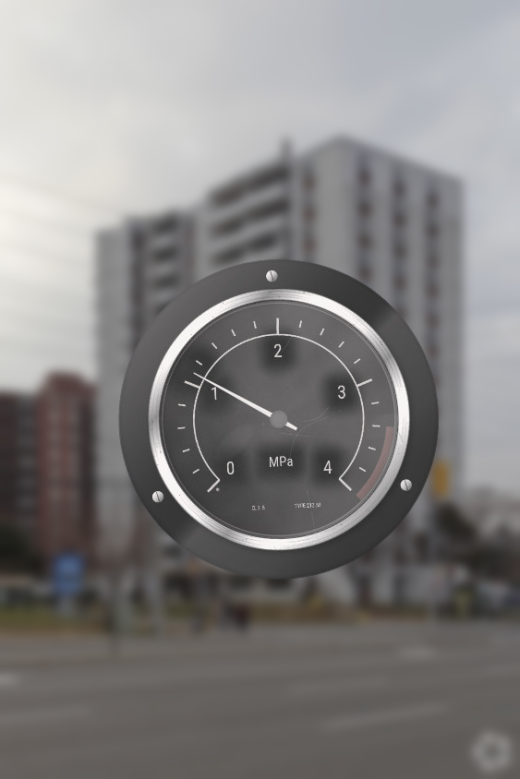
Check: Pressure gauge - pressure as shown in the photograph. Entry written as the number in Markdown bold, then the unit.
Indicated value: **1.1** MPa
